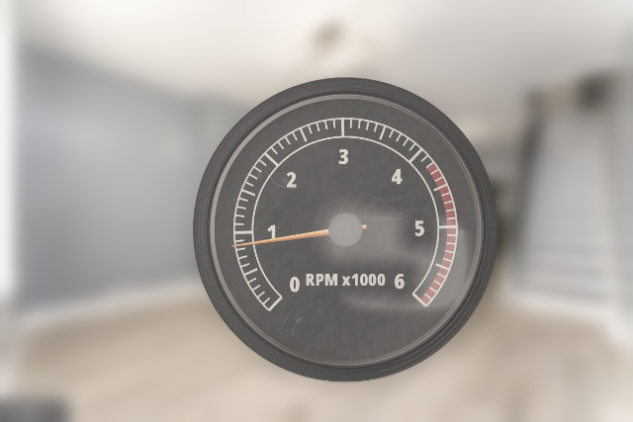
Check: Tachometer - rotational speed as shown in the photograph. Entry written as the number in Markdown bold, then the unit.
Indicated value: **850** rpm
